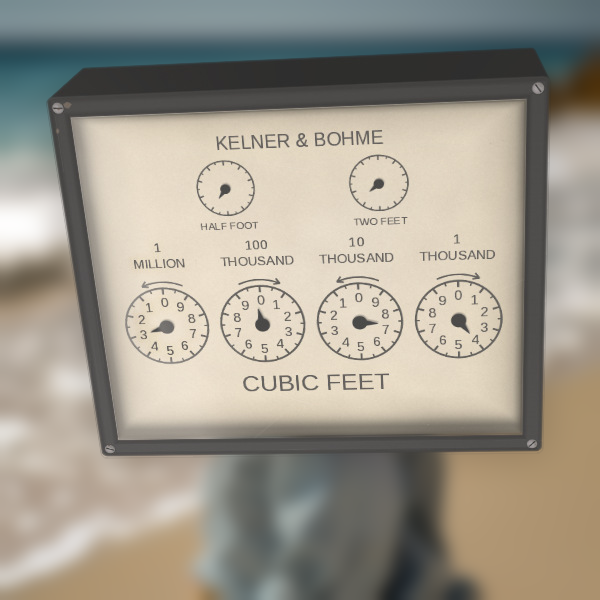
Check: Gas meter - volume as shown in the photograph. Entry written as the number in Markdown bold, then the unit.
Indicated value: **297400** ft³
